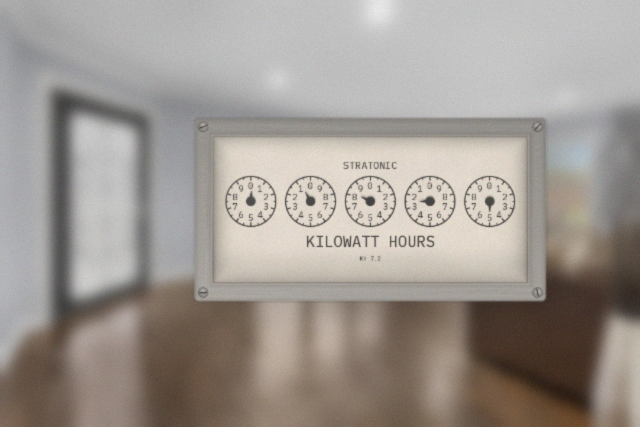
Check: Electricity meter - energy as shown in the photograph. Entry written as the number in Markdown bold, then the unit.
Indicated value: **825** kWh
